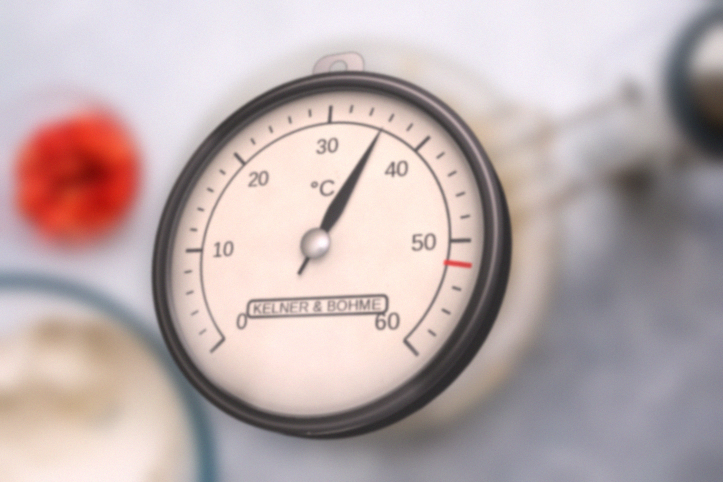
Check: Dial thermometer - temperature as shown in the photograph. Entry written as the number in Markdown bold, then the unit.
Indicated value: **36** °C
